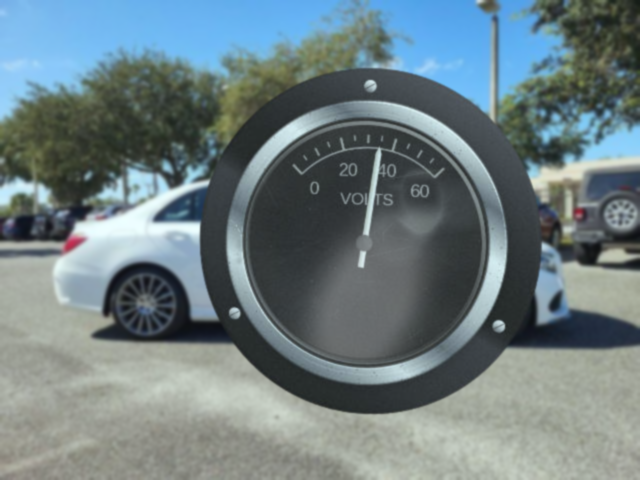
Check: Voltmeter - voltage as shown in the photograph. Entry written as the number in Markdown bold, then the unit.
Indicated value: **35** V
